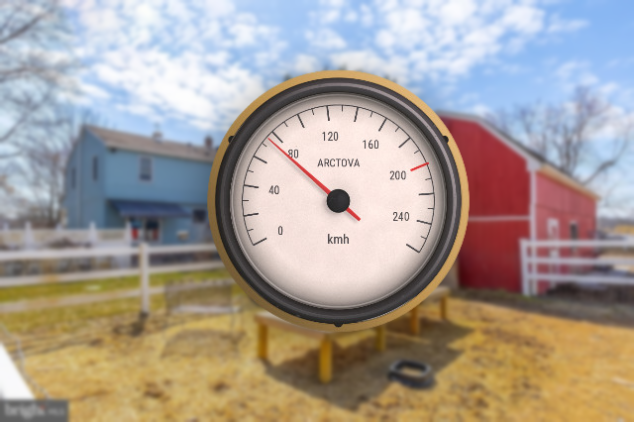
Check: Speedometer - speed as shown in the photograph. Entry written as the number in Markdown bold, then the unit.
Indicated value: **75** km/h
